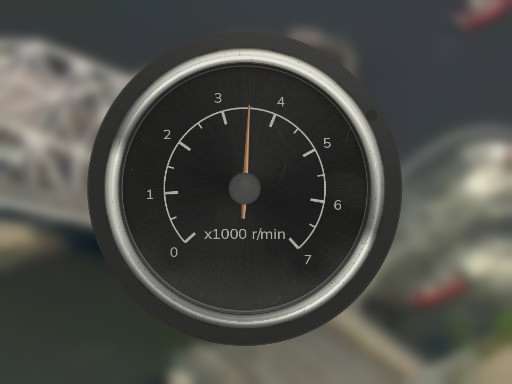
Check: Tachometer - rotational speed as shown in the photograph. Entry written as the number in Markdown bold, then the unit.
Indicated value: **3500** rpm
